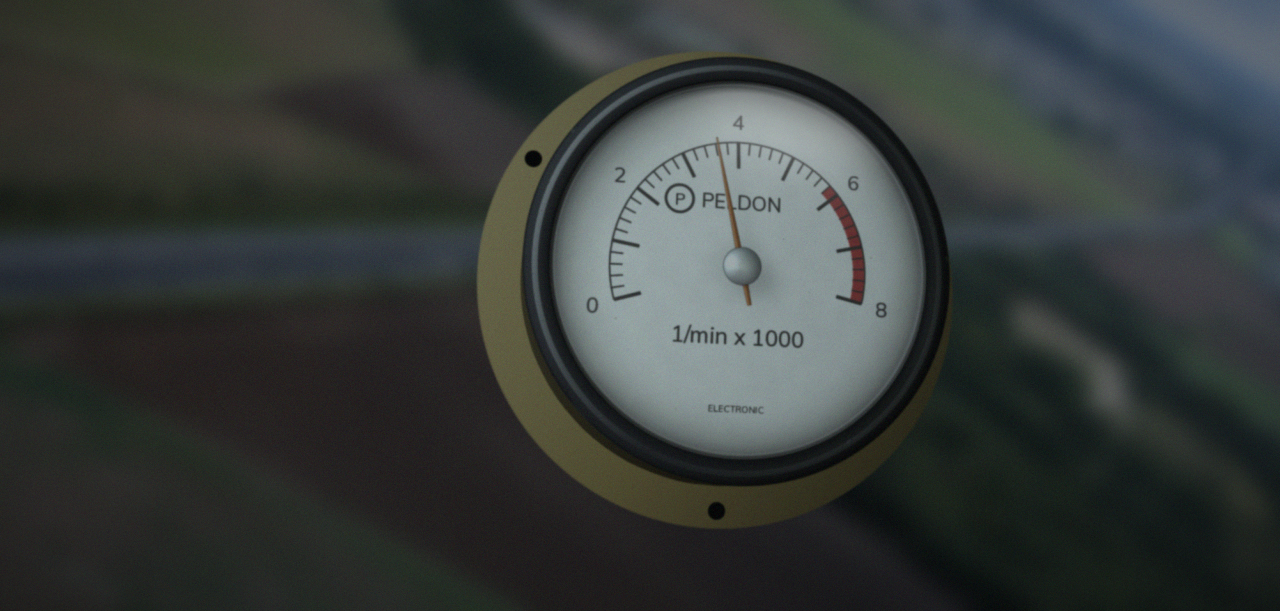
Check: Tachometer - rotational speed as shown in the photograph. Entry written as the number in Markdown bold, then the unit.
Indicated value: **3600** rpm
